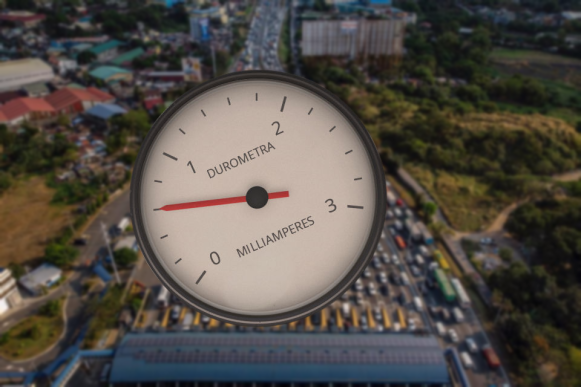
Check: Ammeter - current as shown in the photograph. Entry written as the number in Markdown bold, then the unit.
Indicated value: **0.6** mA
